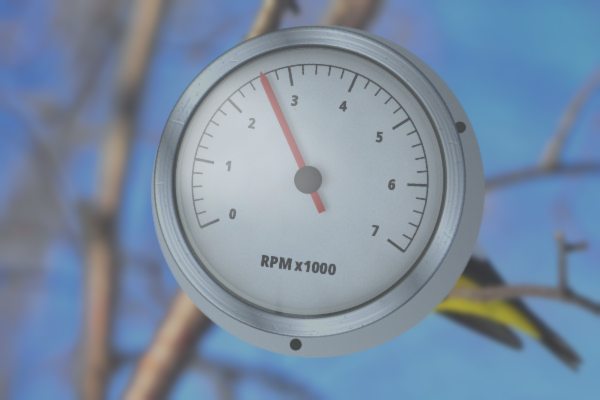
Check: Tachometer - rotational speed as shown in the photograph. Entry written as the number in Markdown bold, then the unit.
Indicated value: **2600** rpm
